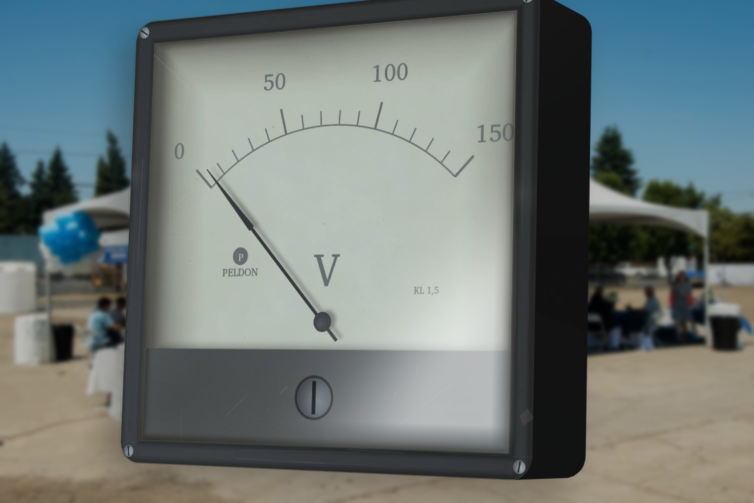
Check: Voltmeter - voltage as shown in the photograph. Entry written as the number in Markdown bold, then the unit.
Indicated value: **5** V
